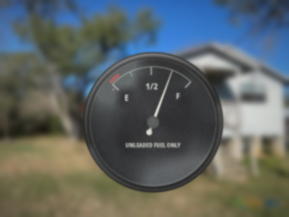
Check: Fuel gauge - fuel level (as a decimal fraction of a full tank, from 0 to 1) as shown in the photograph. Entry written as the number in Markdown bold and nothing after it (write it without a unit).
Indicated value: **0.75**
